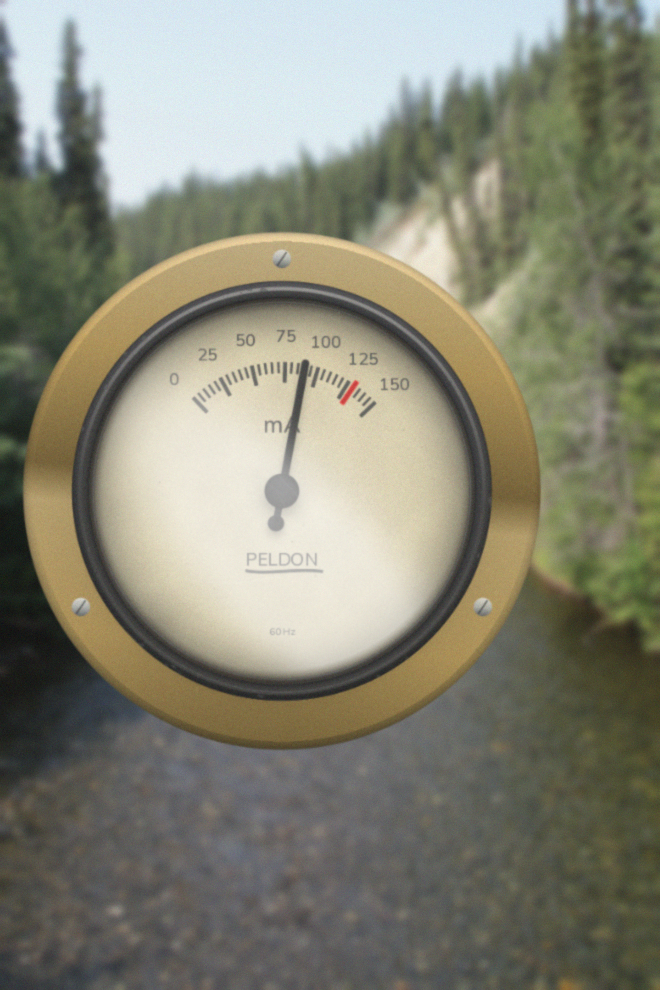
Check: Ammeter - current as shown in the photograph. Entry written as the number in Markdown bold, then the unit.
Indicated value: **90** mA
